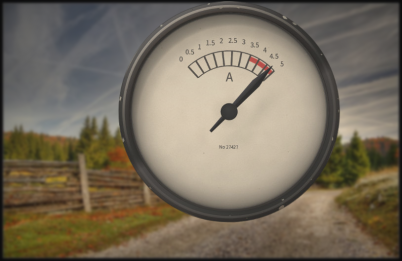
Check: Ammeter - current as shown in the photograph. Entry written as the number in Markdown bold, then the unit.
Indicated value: **4.75** A
